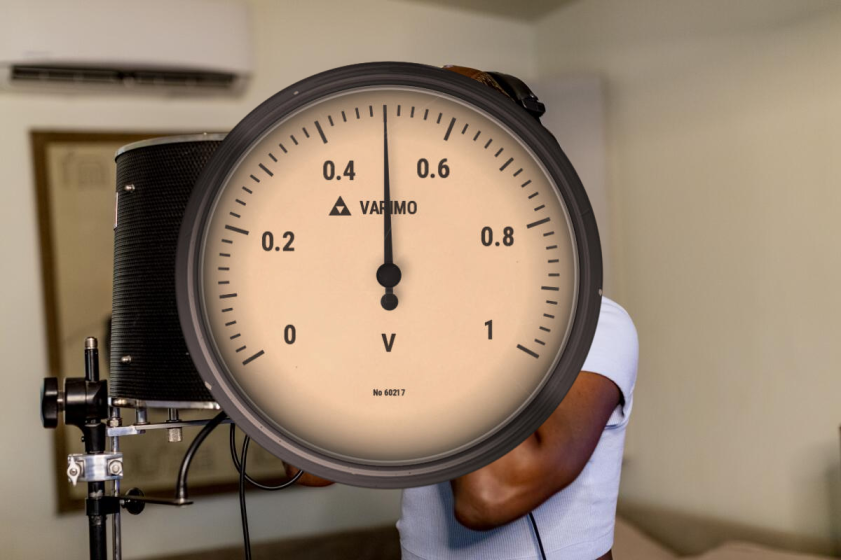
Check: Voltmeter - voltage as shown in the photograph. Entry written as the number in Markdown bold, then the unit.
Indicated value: **0.5** V
